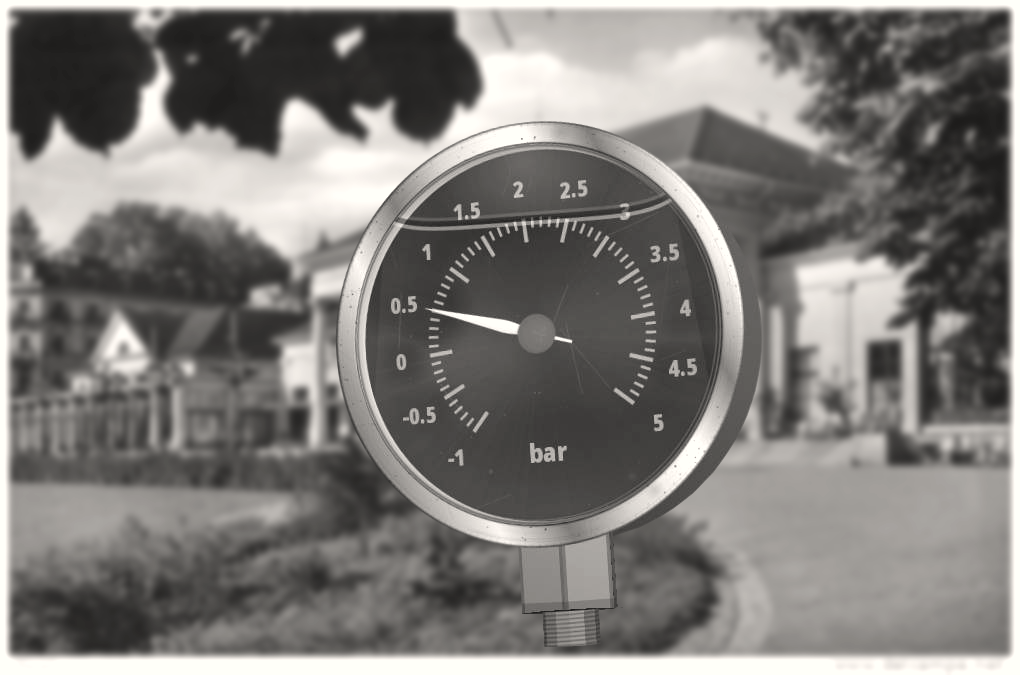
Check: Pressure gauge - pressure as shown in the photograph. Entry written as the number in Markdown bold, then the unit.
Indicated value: **0.5** bar
